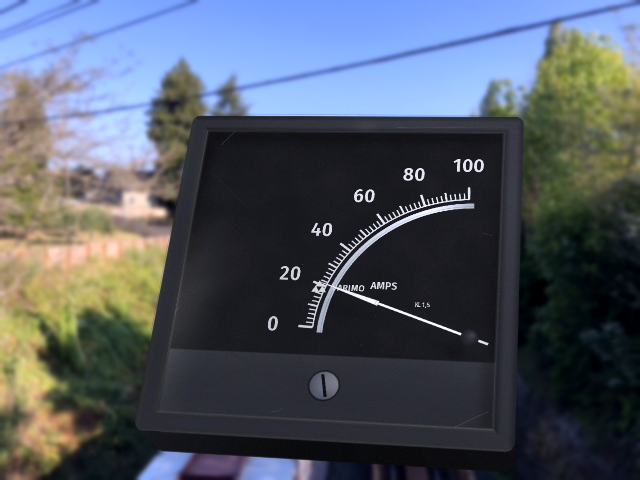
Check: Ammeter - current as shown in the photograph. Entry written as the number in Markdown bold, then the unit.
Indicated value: **20** A
